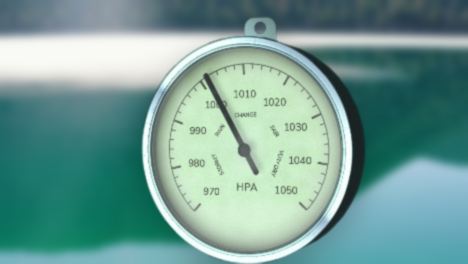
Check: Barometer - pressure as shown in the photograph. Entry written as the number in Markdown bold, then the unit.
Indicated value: **1002** hPa
